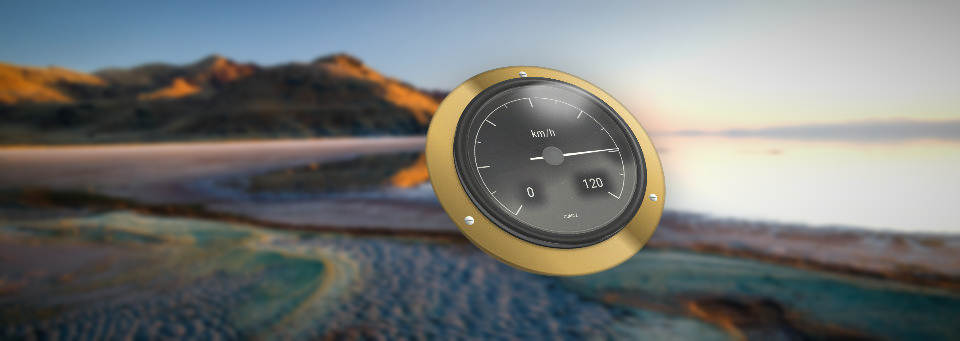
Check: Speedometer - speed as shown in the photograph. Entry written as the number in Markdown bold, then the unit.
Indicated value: **100** km/h
